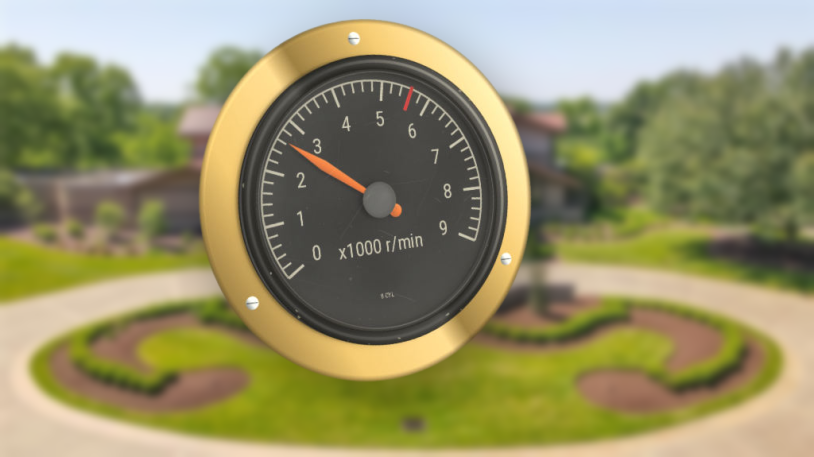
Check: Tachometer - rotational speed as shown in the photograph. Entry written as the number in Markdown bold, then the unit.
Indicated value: **2600** rpm
